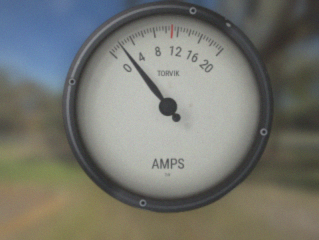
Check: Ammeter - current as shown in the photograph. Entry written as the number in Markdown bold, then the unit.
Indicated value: **2** A
